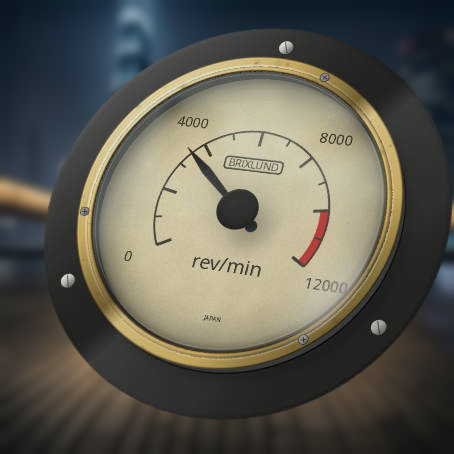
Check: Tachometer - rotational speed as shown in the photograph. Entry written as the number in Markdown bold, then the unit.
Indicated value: **3500** rpm
